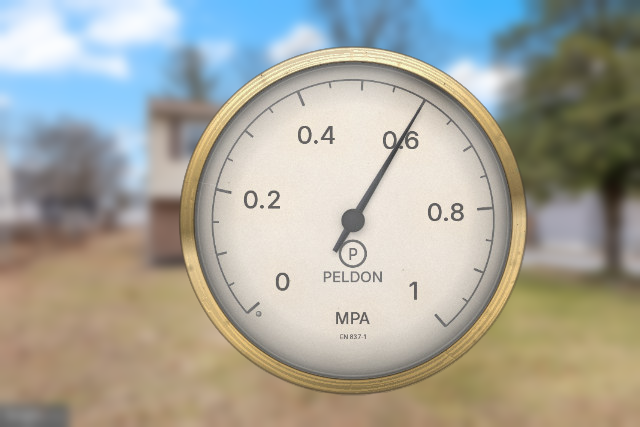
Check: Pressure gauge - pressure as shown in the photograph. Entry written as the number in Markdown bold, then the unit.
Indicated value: **0.6** MPa
